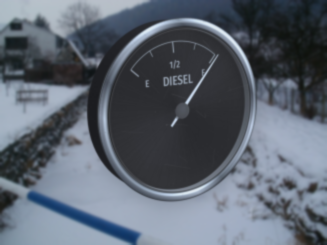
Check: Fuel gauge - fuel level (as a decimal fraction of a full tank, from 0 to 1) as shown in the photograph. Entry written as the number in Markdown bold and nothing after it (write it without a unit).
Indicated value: **1**
